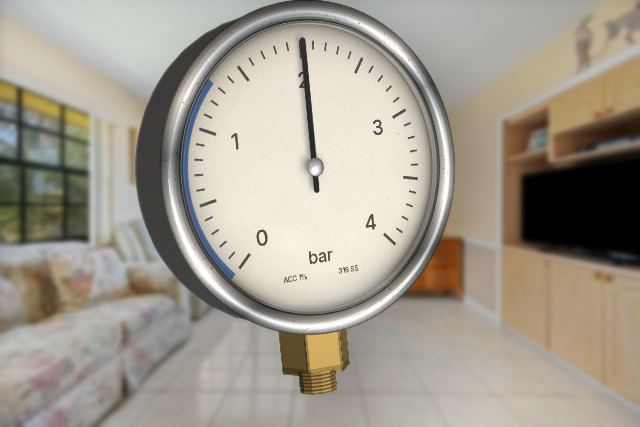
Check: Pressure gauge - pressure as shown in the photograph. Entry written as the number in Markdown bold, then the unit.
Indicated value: **2** bar
